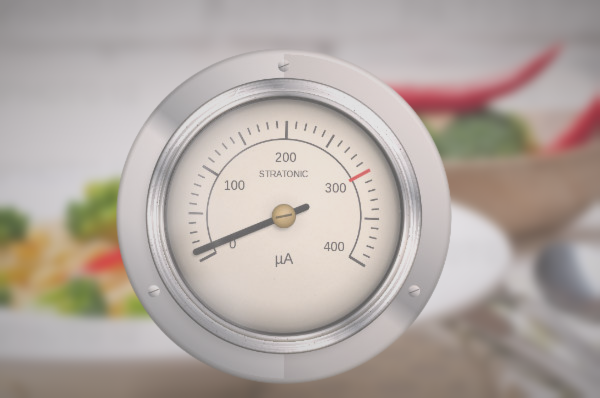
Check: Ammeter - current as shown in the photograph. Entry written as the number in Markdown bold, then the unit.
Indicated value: **10** µA
